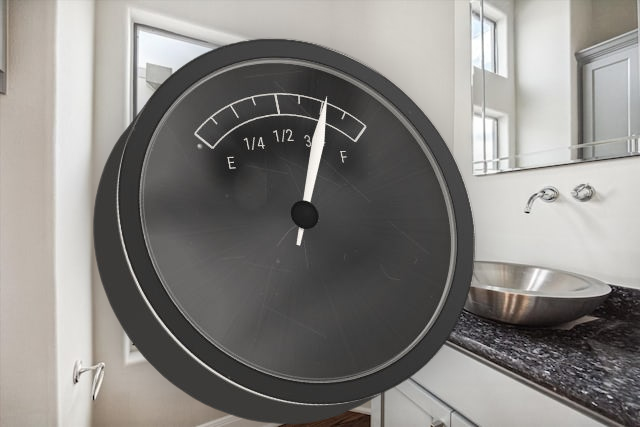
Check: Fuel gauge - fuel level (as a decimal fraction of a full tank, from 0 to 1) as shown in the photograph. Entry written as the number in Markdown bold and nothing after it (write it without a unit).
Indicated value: **0.75**
